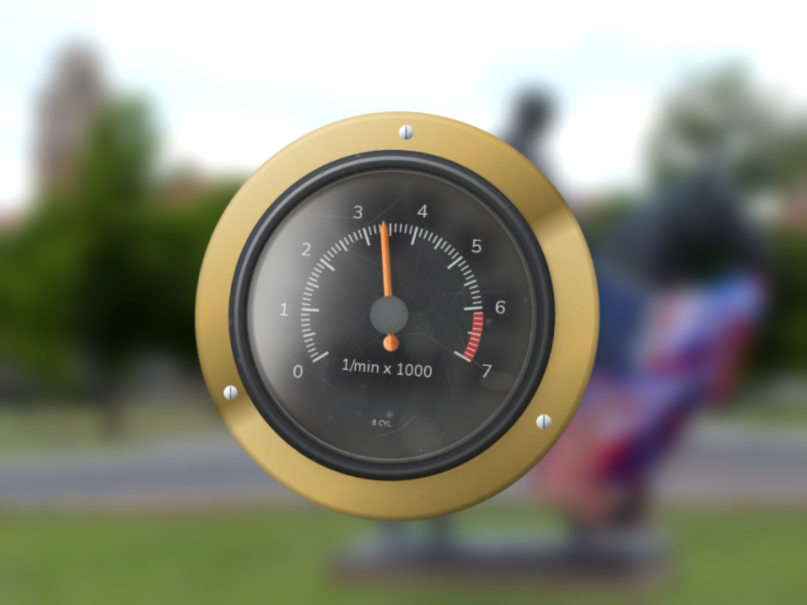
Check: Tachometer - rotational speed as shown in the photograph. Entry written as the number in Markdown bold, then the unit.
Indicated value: **3400** rpm
